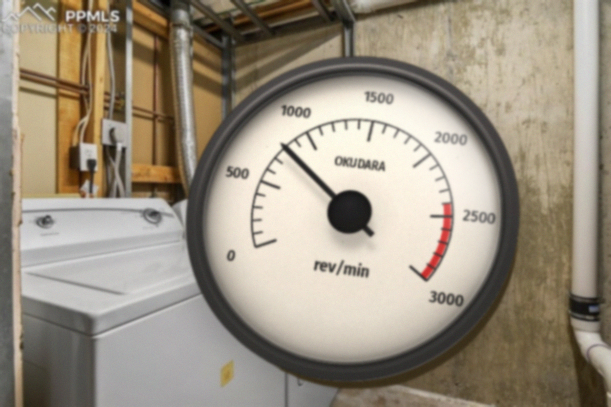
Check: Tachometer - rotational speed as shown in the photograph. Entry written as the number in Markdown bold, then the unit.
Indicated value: **800** rpm
